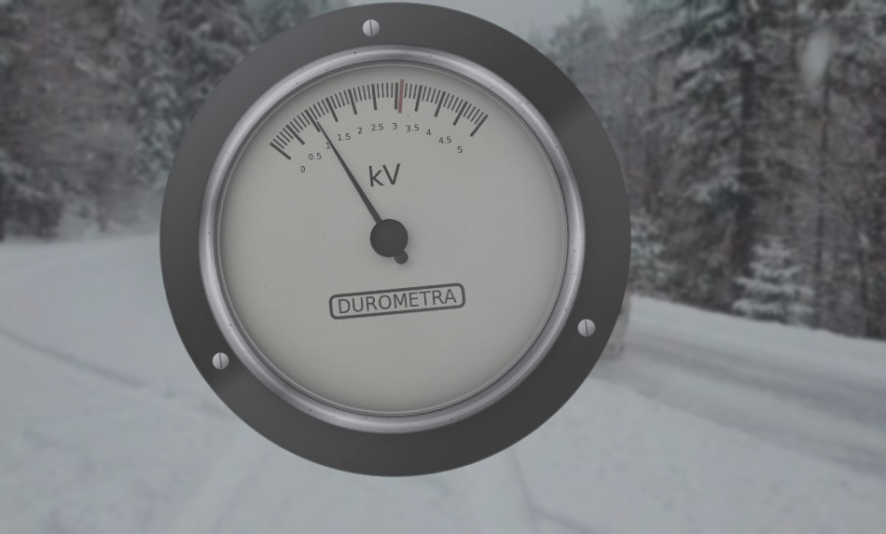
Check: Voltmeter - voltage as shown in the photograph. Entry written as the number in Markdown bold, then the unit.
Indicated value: **1.1** kV
